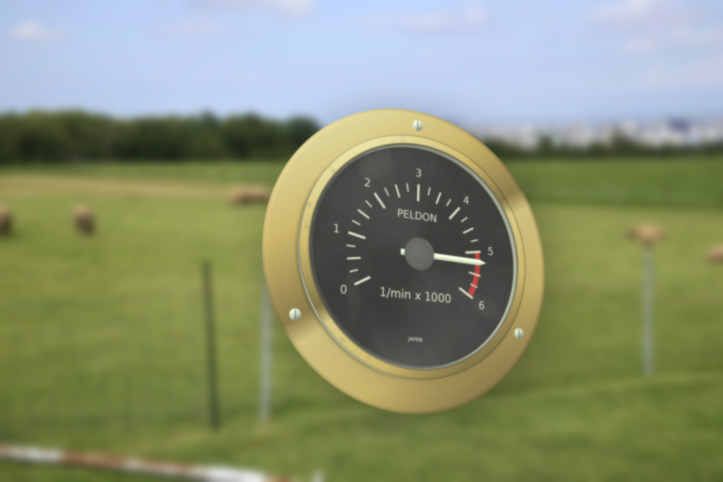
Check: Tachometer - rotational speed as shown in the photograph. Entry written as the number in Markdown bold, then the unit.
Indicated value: **5250** rpm
